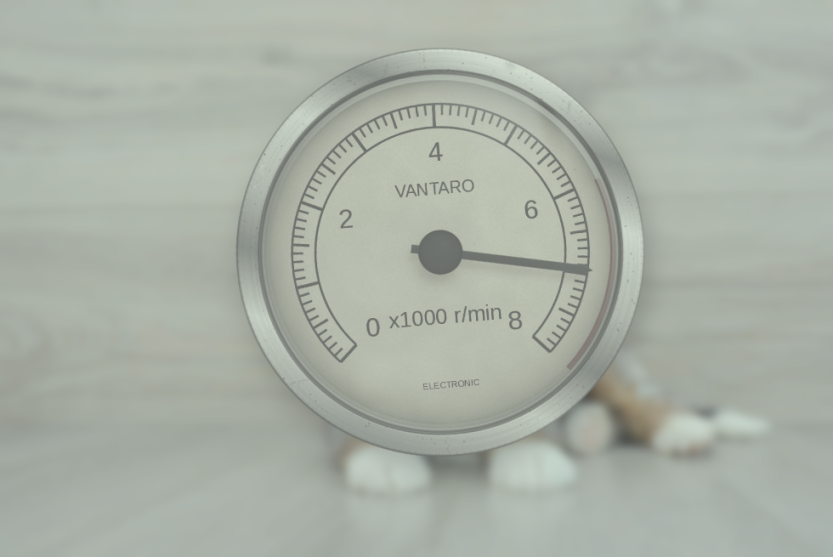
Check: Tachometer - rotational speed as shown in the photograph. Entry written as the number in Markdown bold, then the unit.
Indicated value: **6950** rpm
